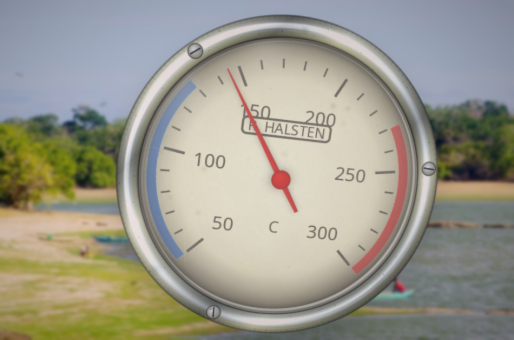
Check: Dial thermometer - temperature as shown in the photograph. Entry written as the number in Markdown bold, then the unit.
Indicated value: **145** °C
